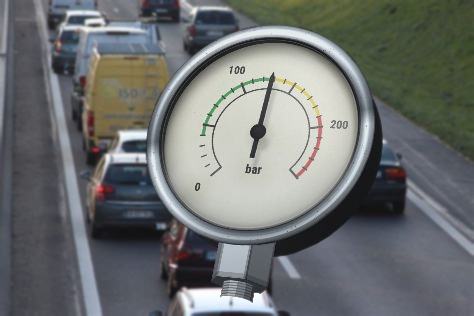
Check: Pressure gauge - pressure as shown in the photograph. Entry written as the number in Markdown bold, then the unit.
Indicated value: **130** bar
